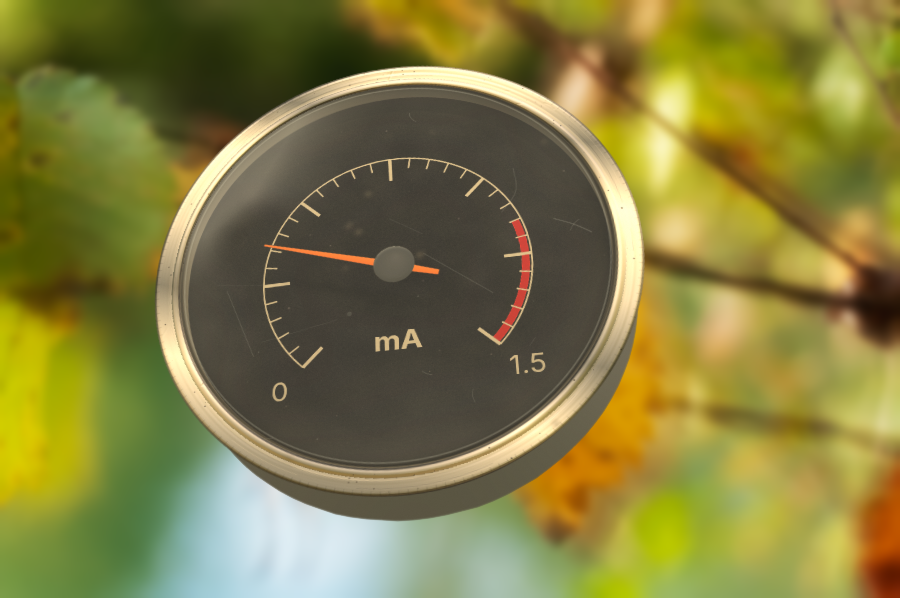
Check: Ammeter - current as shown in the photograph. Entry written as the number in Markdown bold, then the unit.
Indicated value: **0.35** mA
